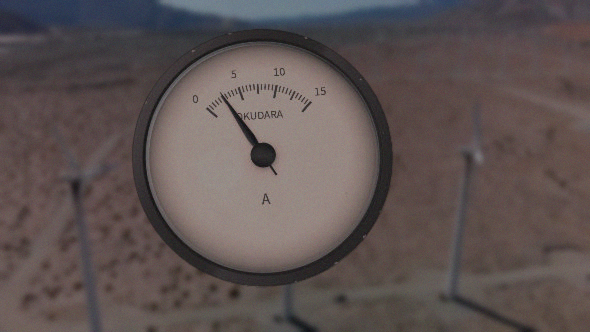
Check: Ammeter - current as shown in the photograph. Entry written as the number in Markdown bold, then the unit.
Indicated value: **2.5** A
